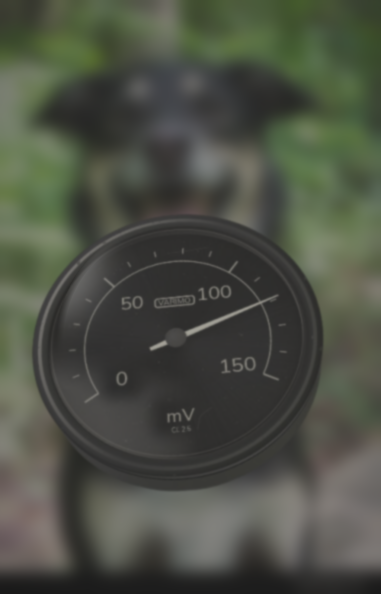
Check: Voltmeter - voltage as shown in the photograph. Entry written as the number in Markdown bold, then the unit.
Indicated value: **120** mV
